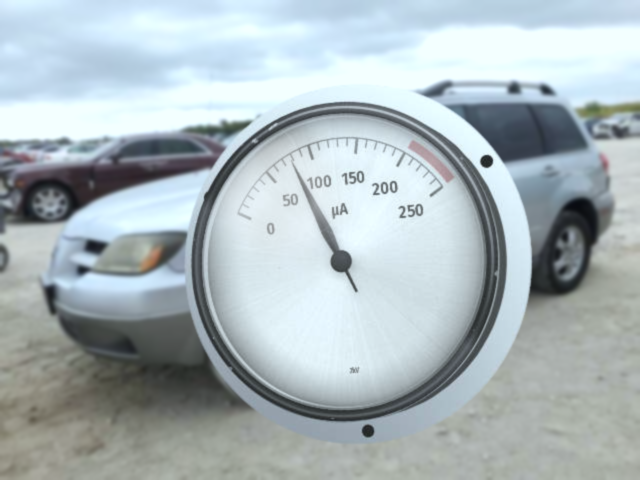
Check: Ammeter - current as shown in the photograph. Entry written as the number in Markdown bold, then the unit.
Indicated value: **80** µA
